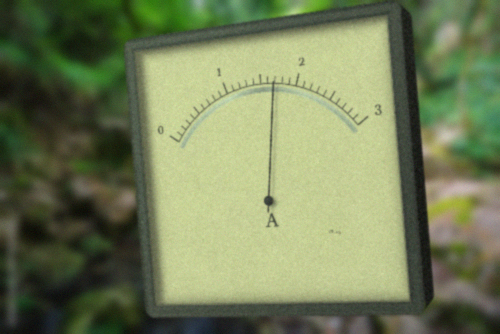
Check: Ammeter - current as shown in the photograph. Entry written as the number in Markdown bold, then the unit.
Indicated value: **1.7** A
